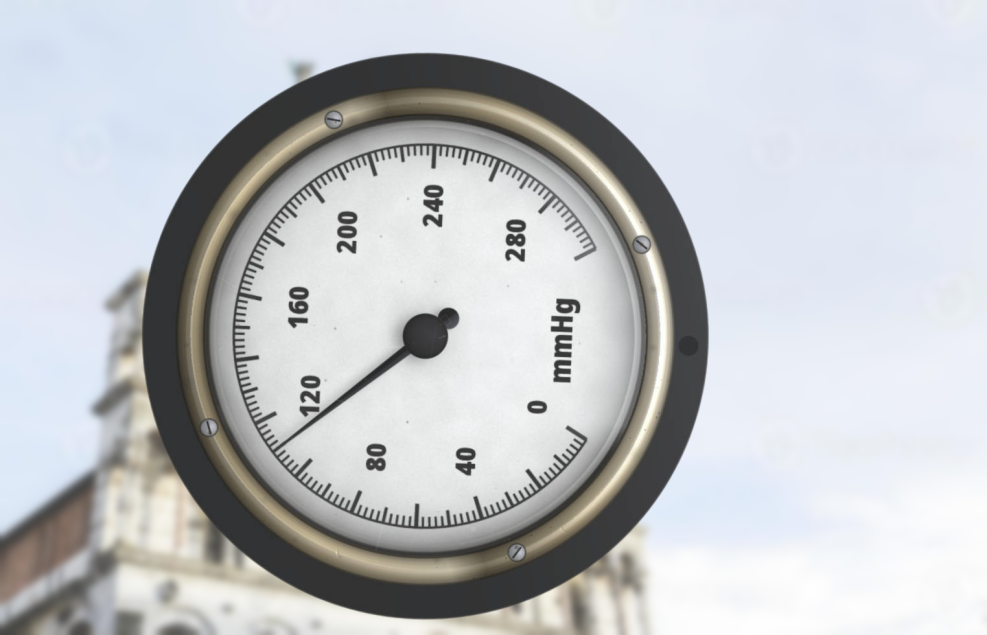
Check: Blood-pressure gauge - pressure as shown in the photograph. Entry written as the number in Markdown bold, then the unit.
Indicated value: **110** mmHg
